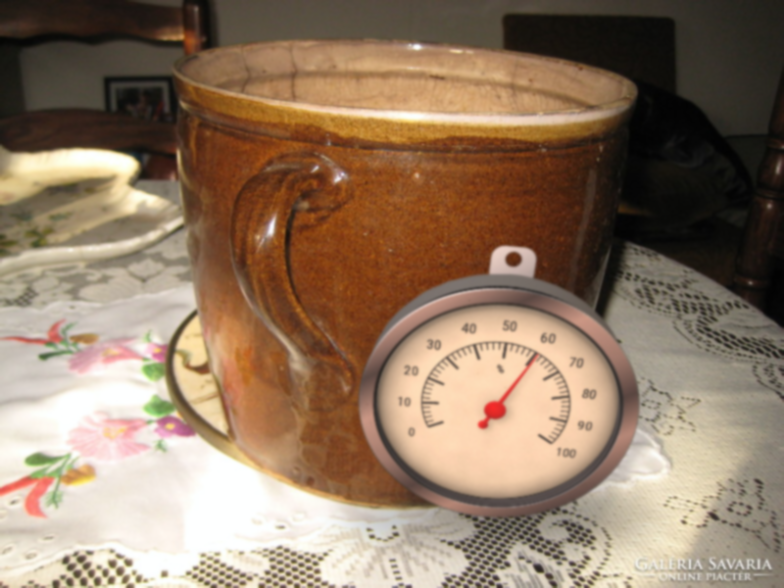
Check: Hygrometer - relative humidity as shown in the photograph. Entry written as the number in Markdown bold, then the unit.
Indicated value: **60** %
